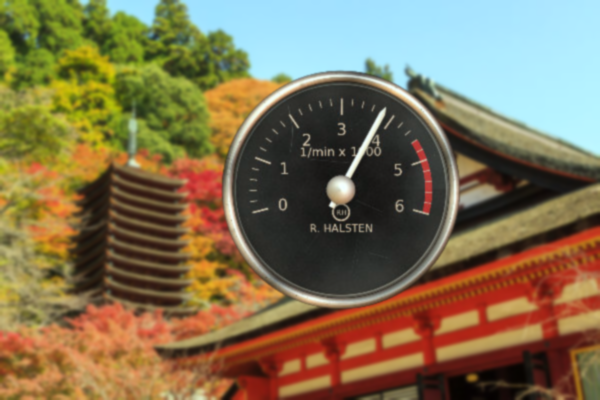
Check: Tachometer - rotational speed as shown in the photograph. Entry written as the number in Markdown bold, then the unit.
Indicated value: **3800** rpm
